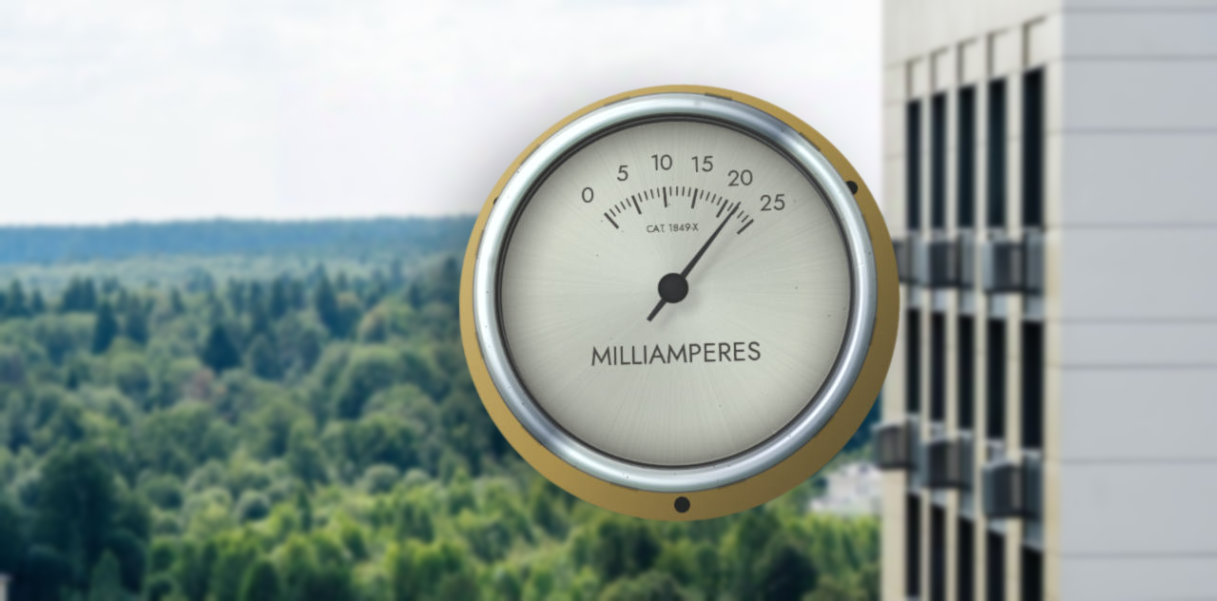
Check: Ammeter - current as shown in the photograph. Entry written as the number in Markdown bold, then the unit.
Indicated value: **22** mA
